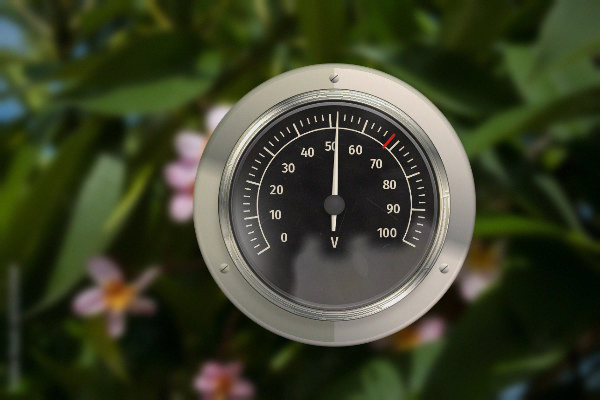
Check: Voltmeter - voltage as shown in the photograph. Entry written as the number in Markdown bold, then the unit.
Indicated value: **52** V
